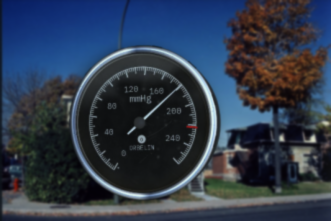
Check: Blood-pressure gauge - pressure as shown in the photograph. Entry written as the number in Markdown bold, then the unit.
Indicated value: **180** mmHg
